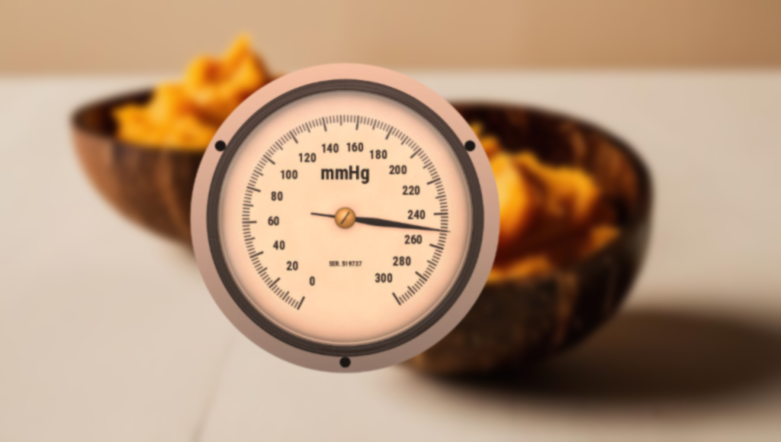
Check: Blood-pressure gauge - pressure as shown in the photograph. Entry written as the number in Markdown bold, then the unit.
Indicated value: **250** mmHg
